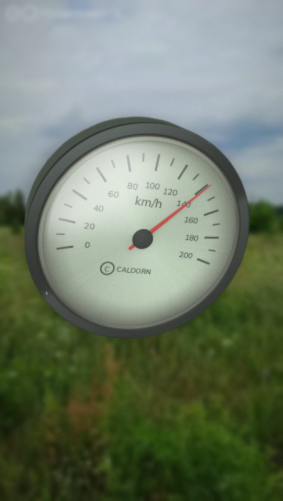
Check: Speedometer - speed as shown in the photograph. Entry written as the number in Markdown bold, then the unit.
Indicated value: **140** km/h
